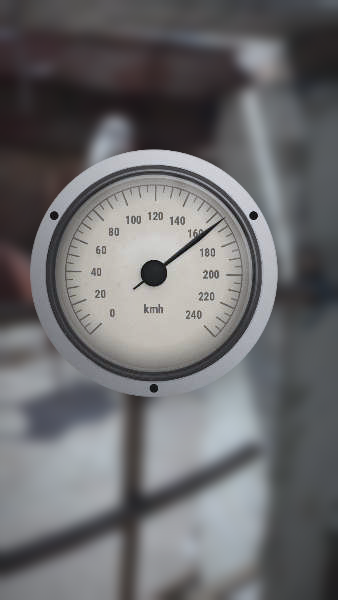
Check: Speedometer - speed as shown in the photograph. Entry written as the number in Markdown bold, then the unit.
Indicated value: **165** km/h
